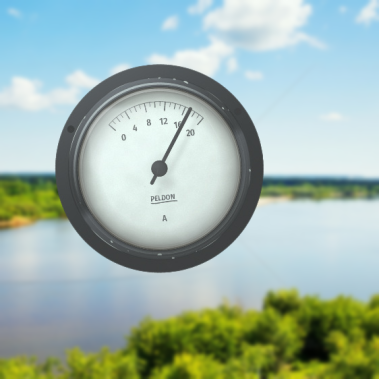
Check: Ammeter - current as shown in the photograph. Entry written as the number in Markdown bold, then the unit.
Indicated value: **17** A
